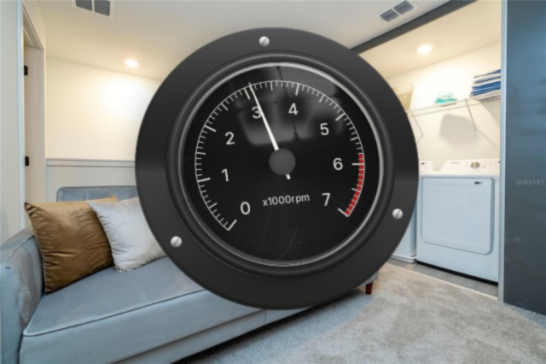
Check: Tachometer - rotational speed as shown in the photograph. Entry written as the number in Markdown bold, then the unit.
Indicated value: **3100** rpm
